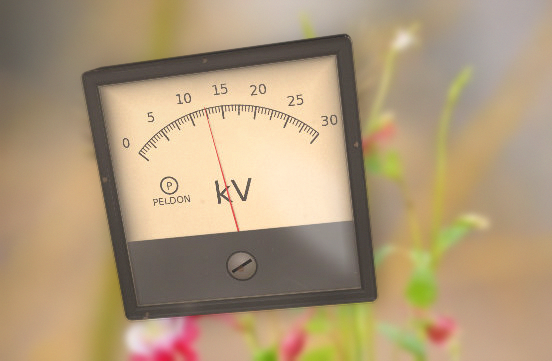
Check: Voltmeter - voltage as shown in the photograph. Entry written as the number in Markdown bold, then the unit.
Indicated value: **12.5** kV
